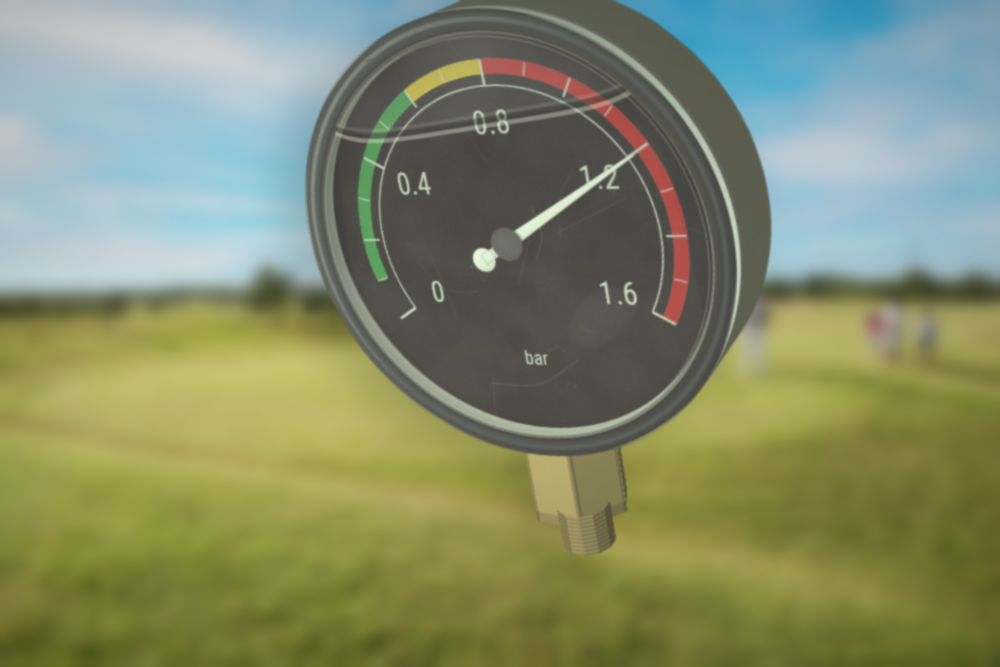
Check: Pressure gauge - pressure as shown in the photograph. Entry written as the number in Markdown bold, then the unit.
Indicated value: **1.2** bar
